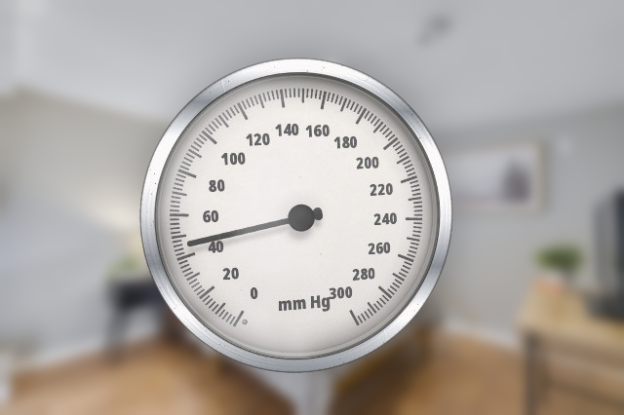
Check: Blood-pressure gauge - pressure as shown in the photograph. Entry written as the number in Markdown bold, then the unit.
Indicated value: **46** mmHg
